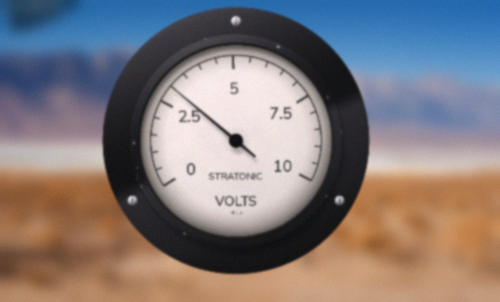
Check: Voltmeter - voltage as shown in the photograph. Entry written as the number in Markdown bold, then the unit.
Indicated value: **3** V
